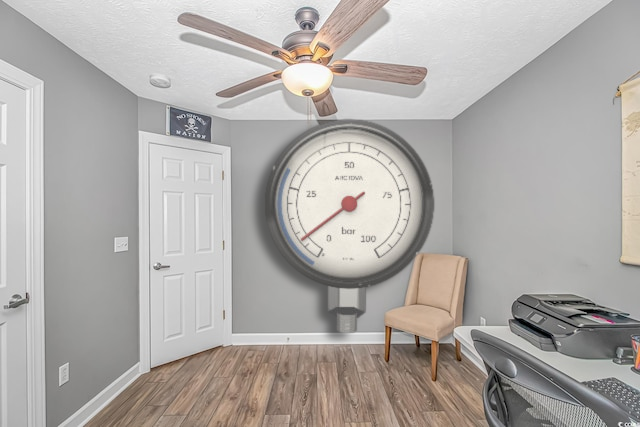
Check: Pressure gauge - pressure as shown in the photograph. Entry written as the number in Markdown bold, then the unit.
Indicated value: **7.5** bar
